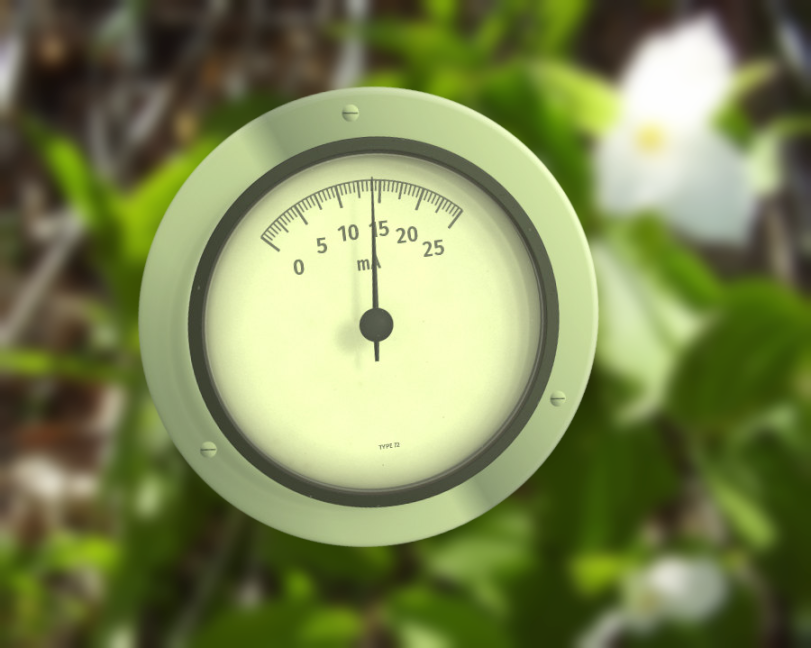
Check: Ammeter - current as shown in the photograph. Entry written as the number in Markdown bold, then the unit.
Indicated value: **14** mA
